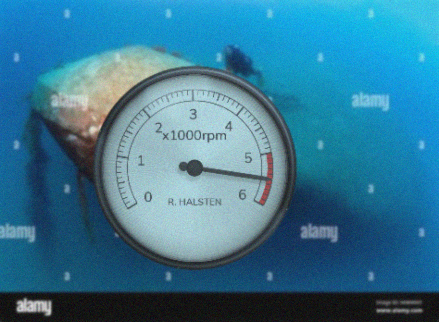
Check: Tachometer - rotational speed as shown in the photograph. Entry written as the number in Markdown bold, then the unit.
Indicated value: **5500** rpm
